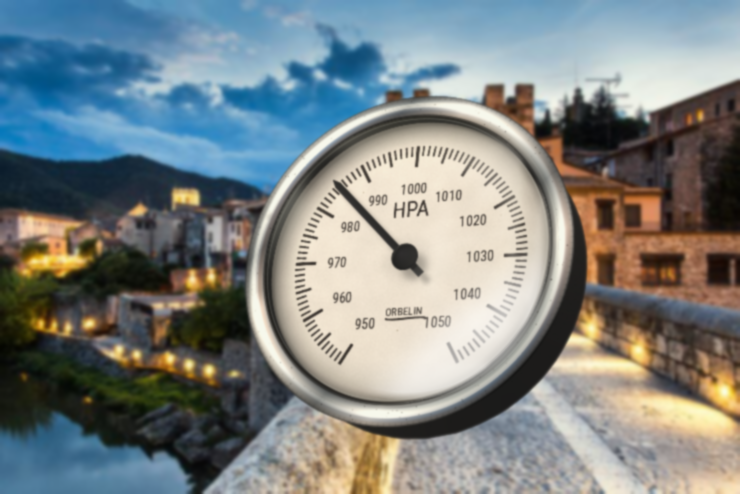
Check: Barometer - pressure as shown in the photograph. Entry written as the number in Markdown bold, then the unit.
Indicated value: **985** hPa
